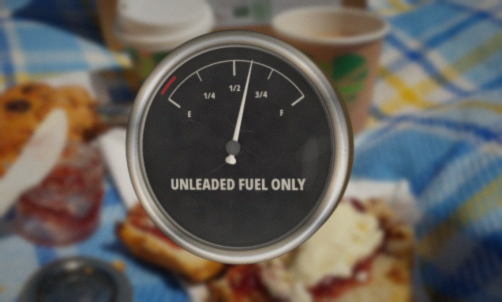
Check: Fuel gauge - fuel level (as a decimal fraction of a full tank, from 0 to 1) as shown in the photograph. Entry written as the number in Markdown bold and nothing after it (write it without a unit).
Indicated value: **0.625**
